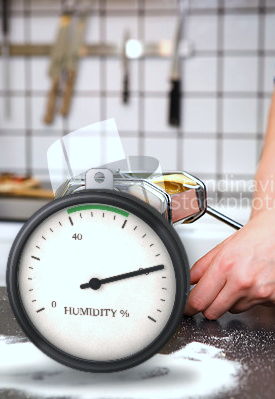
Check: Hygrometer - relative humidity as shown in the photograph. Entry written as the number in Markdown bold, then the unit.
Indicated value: **80** %
